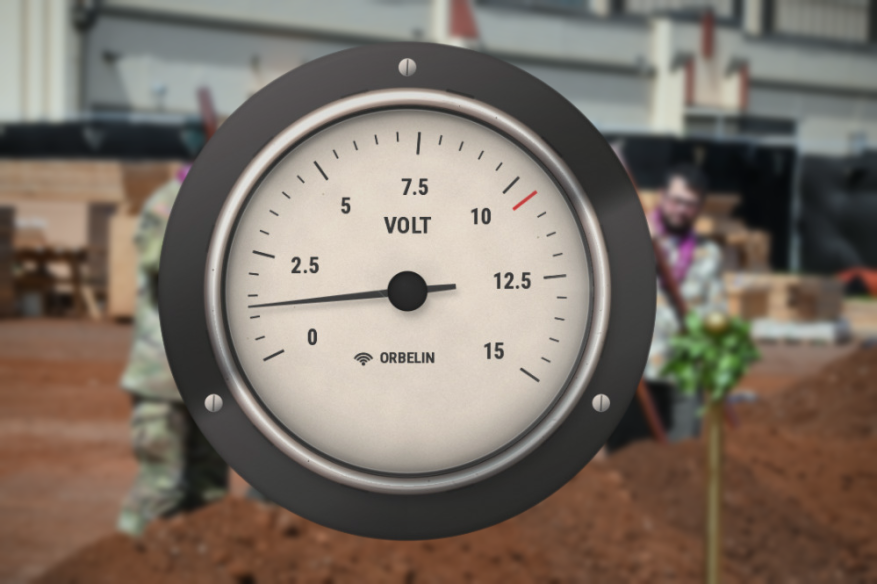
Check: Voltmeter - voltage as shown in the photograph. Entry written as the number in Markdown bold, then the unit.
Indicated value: **1.25** V
